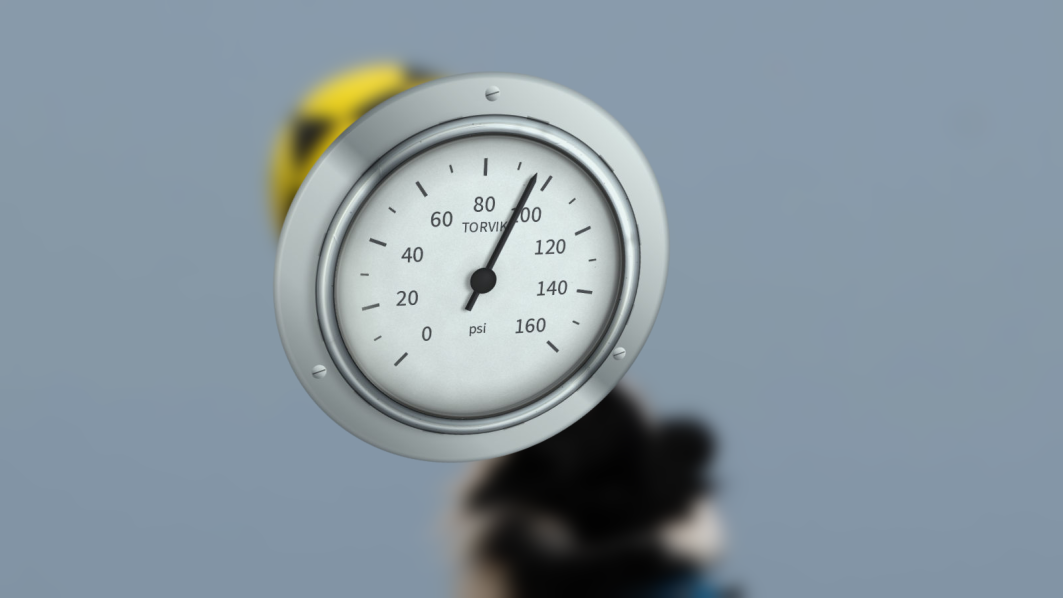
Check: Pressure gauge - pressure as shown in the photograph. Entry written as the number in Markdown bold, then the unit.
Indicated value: **95** psi
